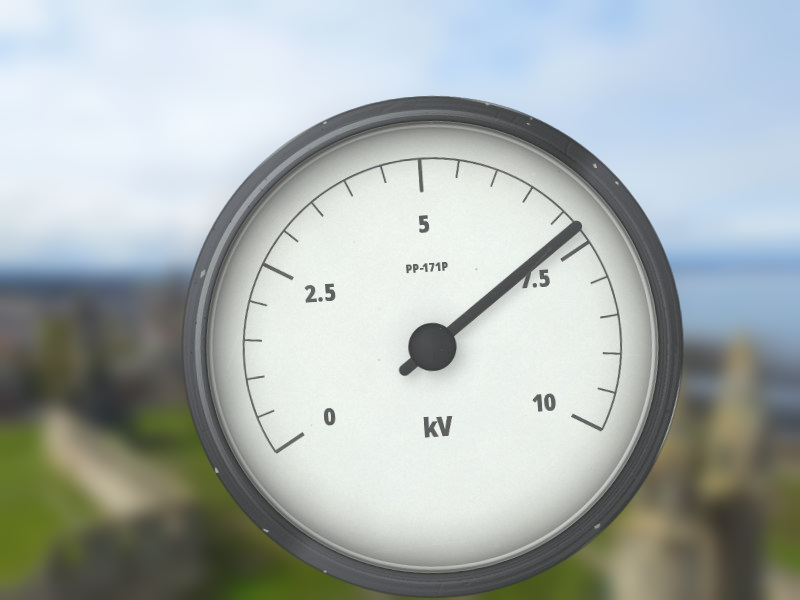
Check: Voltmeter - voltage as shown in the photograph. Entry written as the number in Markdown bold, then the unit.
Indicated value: **7.25** kV
